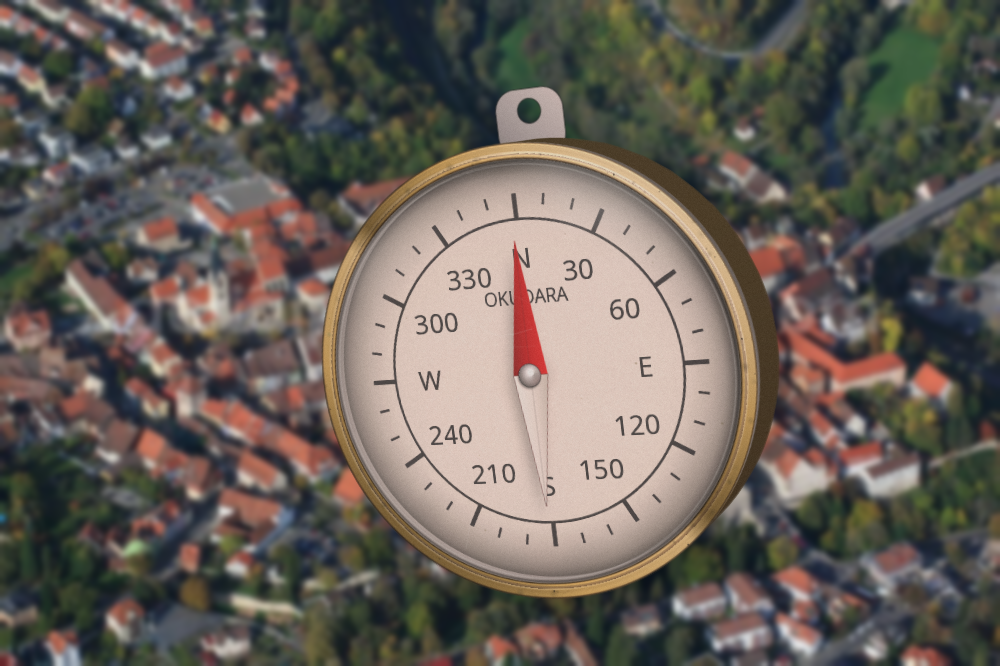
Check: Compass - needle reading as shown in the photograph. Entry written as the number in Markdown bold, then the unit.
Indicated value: **0** °
